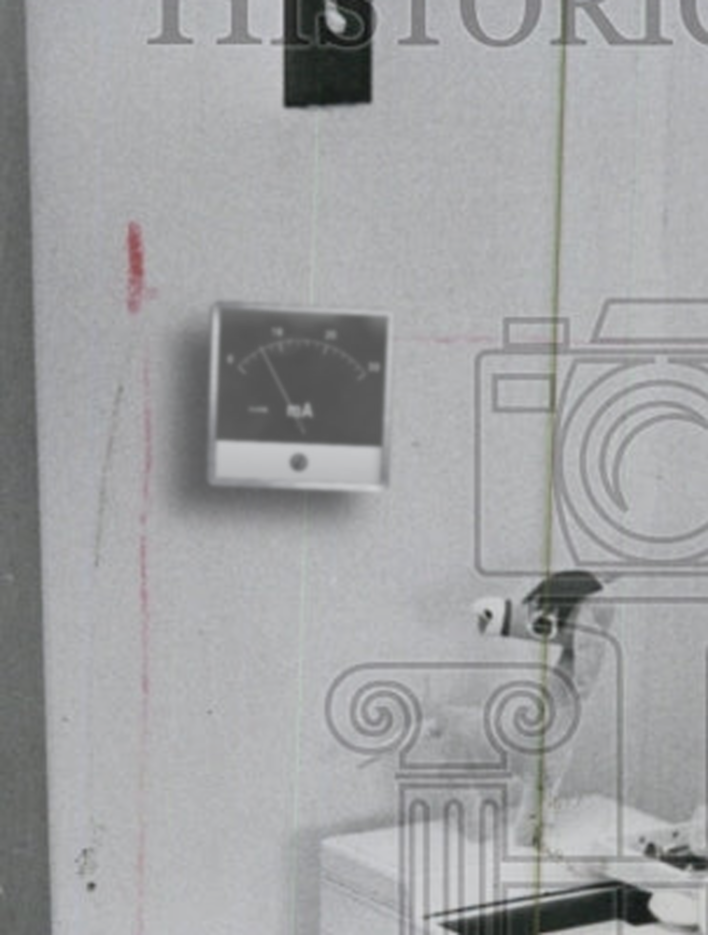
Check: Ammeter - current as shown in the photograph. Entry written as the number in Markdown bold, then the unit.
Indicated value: **6** mA
